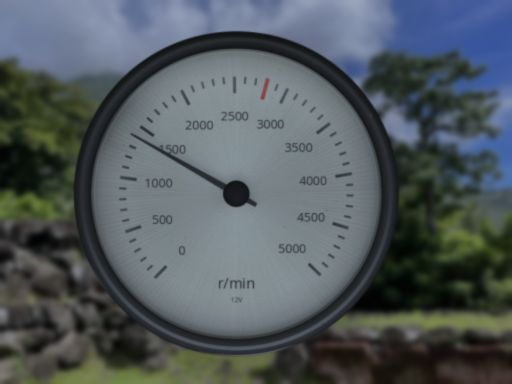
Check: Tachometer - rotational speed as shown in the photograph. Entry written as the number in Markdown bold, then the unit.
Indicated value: **1400** rpm
